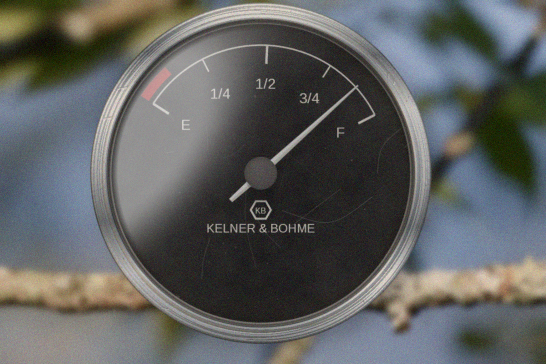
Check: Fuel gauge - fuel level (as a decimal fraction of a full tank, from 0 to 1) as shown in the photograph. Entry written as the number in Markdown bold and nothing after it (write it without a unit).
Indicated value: **0.875**
